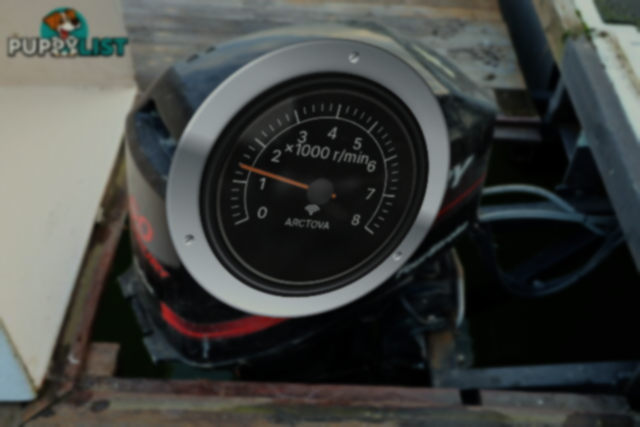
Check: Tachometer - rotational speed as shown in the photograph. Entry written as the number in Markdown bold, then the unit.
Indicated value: **1400** rpm
